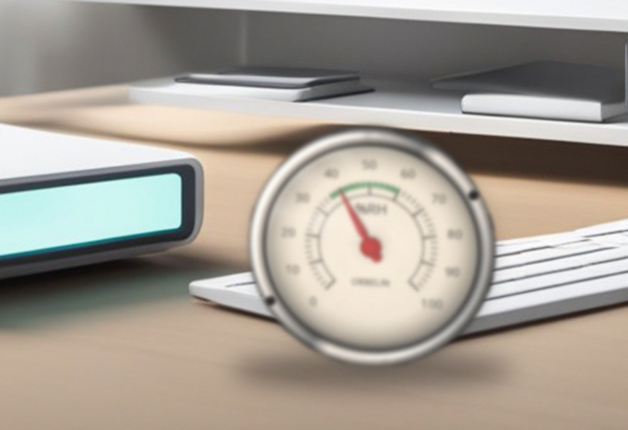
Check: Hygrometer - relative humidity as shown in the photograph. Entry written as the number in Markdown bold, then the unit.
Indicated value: **40** %
